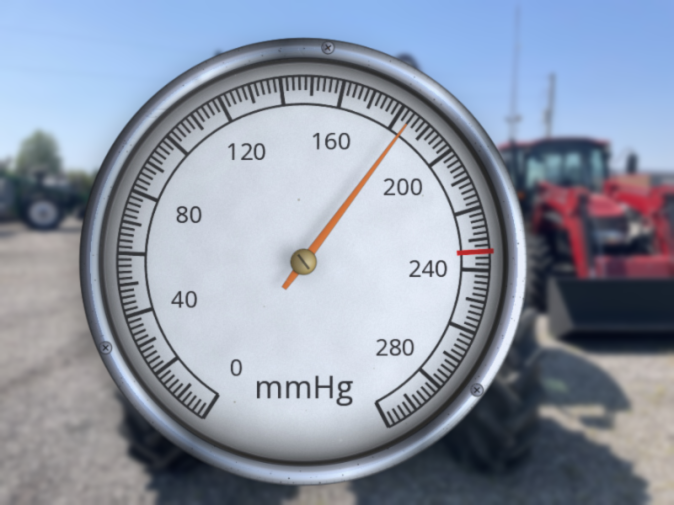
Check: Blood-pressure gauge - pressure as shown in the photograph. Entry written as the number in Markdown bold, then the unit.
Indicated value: **184** mmHg
